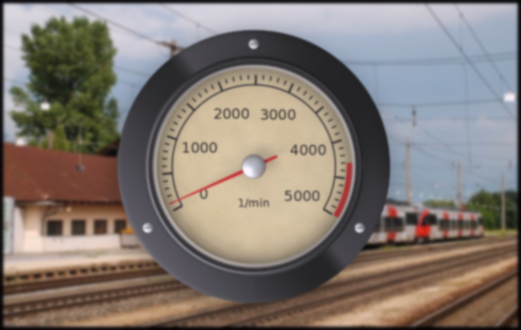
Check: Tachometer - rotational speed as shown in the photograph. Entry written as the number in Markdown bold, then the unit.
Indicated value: **100** rpm
